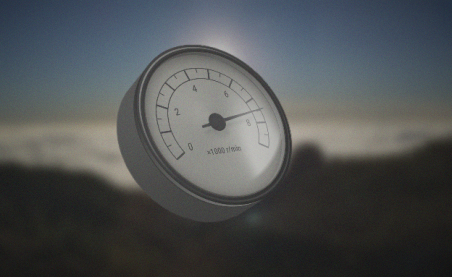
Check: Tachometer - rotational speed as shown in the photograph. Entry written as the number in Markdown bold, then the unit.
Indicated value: **7500** rpm
